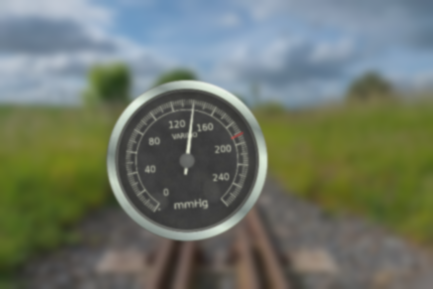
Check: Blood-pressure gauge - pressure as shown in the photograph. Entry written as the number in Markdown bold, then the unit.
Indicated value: **140** mmHg
